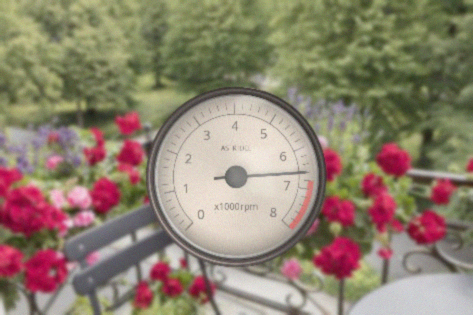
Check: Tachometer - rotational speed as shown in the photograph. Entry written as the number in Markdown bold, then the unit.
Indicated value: **6600** rpm
